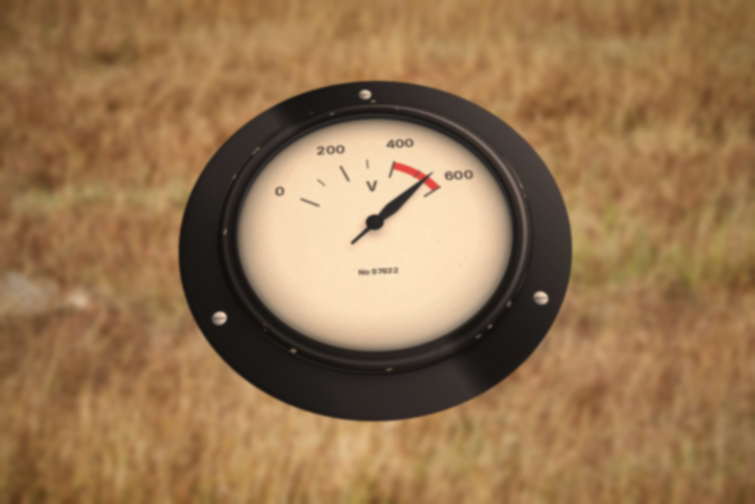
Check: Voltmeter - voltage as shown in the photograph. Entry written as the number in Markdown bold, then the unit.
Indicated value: **550** V
